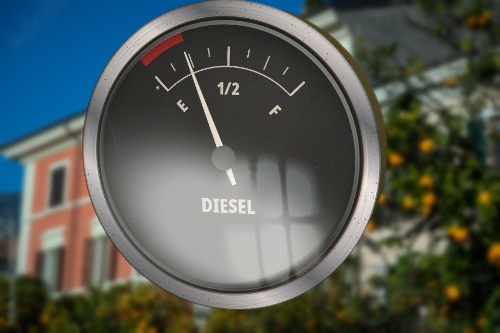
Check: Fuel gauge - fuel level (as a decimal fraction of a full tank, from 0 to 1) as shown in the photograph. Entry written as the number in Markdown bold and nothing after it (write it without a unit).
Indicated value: **0.25**
